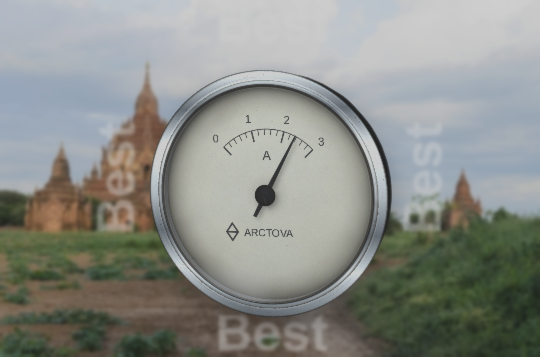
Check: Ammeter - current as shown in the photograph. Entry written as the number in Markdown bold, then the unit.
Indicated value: **2.4** A
